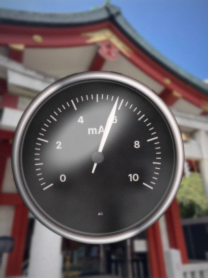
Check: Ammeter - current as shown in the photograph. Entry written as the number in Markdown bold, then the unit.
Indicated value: **5.8** mA
